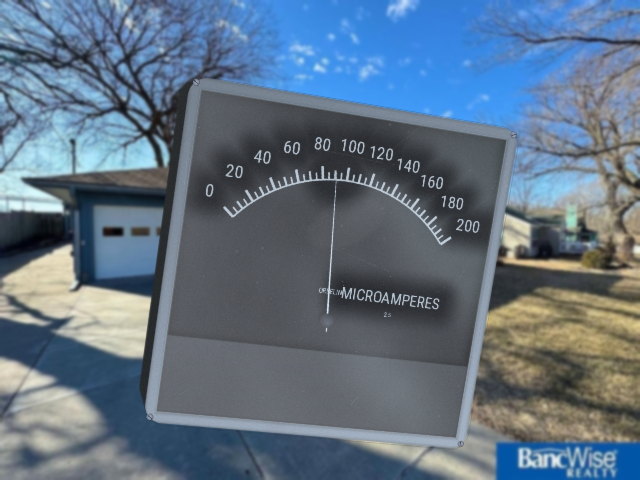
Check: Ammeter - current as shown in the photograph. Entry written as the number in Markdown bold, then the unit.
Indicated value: **90** µA
